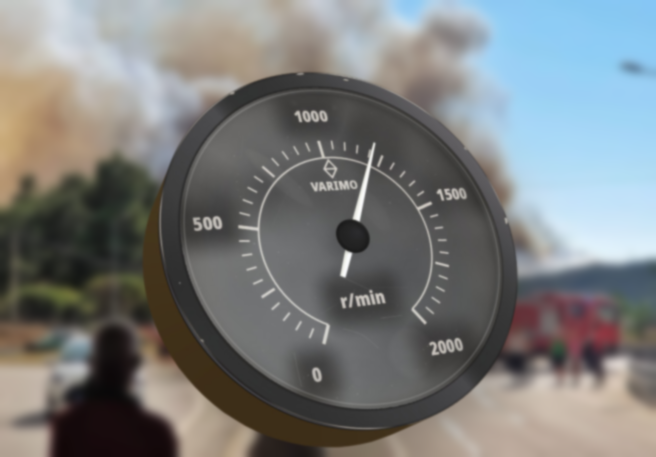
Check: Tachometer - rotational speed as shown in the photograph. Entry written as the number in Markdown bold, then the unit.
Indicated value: **1200** rpm
